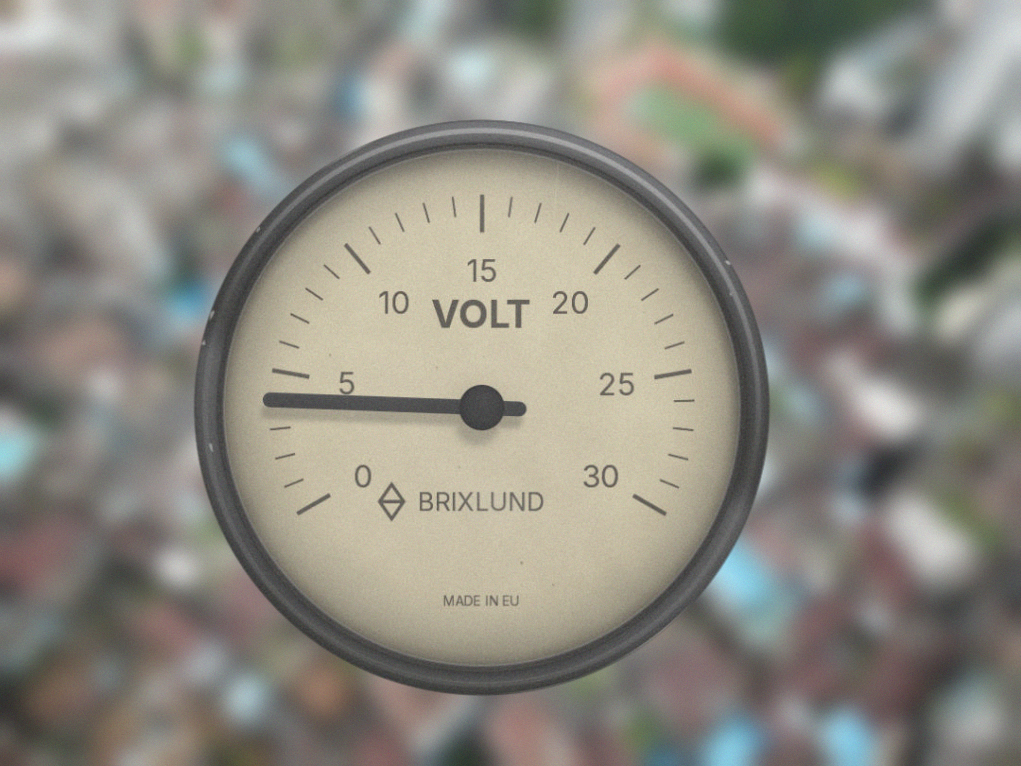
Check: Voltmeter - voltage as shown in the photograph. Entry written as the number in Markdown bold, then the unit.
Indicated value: **4** V
